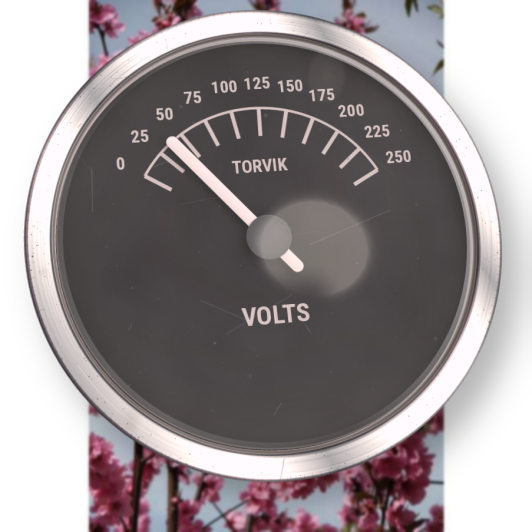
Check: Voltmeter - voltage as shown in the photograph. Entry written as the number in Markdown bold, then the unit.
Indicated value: **37.5** V
